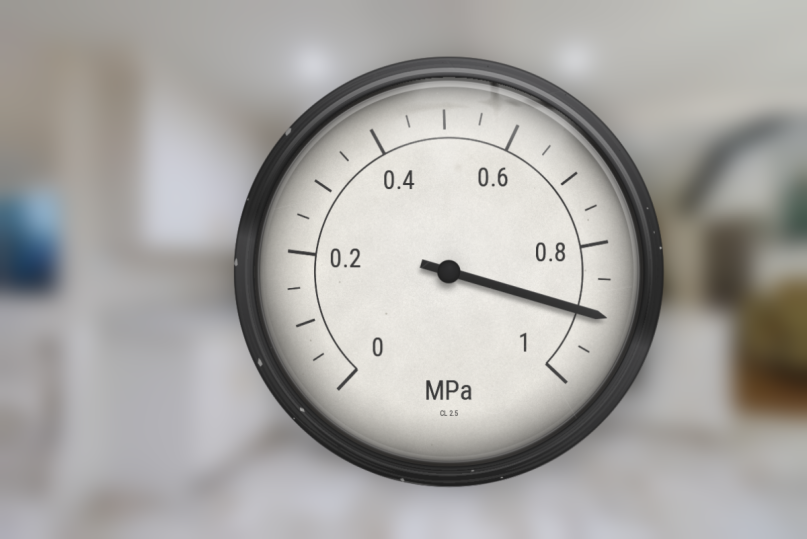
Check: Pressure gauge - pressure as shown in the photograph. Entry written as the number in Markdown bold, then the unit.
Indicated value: **0.9** MPa
